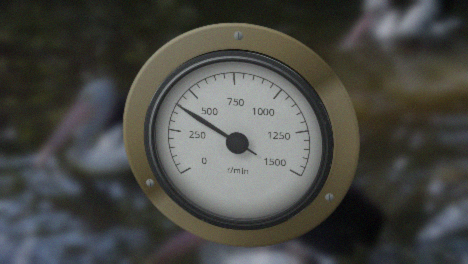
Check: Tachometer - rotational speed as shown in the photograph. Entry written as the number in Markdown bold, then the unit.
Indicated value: **400** rpm
